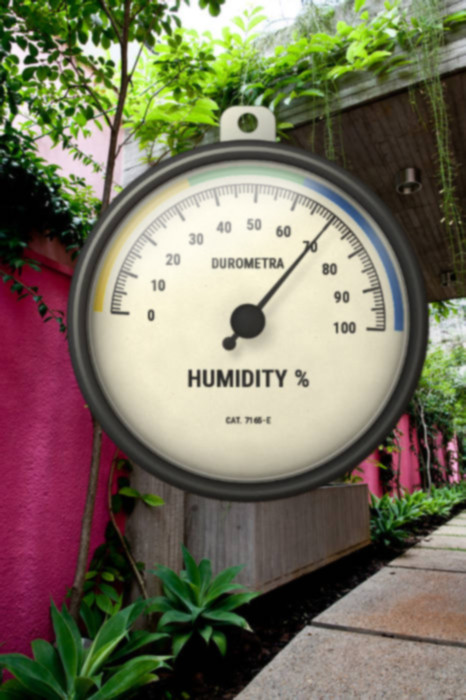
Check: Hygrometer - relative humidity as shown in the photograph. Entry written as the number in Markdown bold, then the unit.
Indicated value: **70** %
